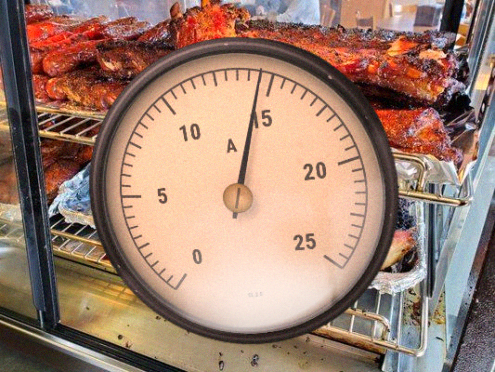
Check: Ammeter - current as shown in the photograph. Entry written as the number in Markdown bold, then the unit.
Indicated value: **14.5** A
